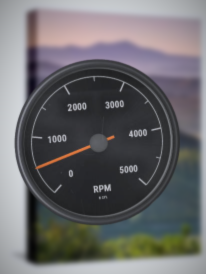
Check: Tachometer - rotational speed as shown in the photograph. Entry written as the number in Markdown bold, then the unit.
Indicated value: **500** rpm
